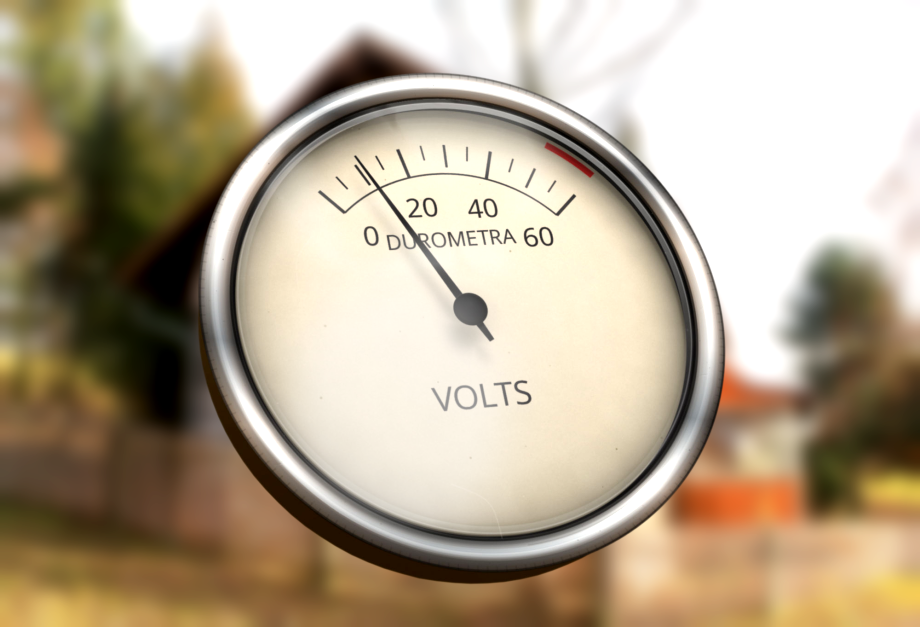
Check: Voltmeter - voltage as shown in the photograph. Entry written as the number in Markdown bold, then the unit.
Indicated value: **10** V
